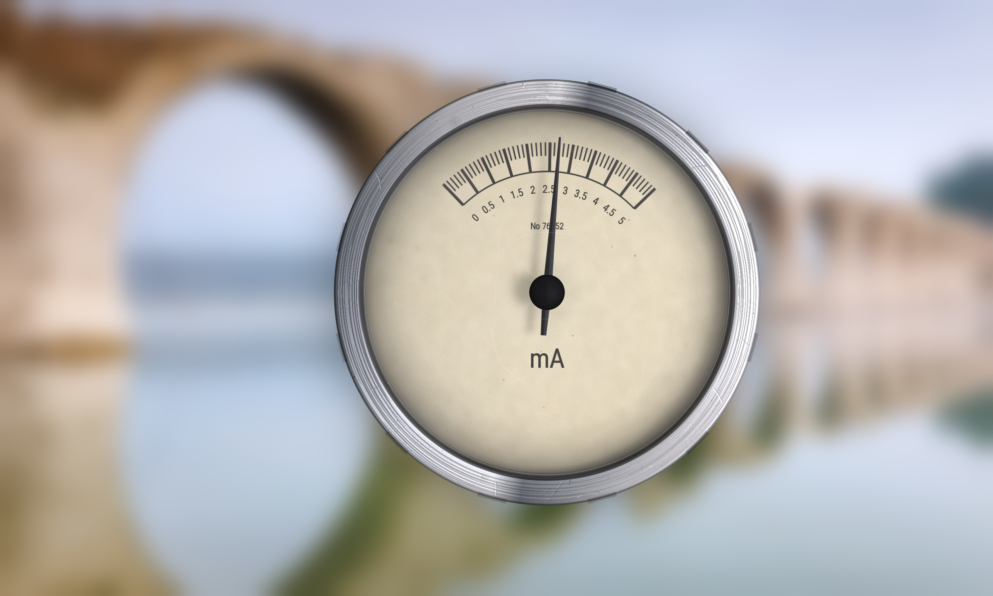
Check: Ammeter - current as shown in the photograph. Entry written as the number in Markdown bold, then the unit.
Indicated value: **2.7** mA
